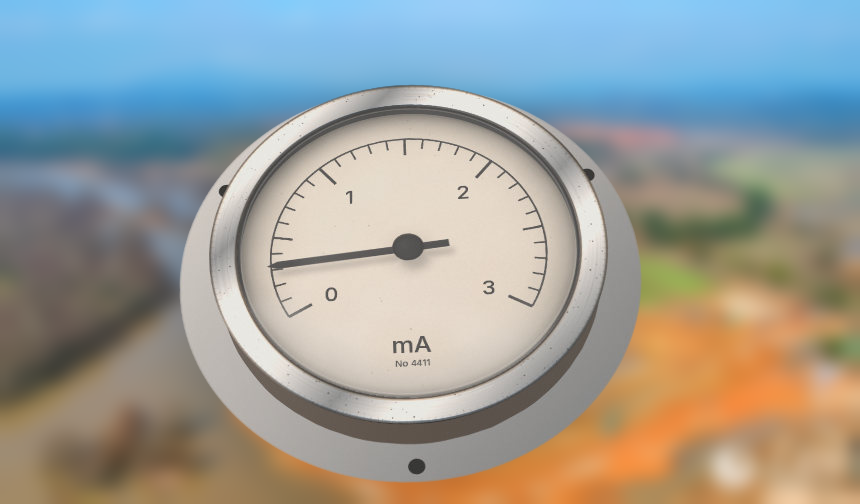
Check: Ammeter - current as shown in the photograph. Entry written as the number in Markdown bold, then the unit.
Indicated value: **0.3** mA
